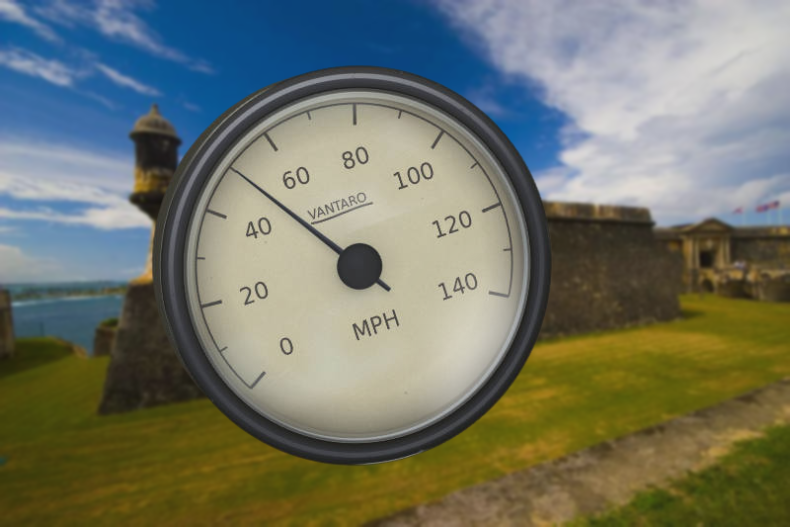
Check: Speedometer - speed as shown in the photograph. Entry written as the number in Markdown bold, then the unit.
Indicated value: **50** mph
